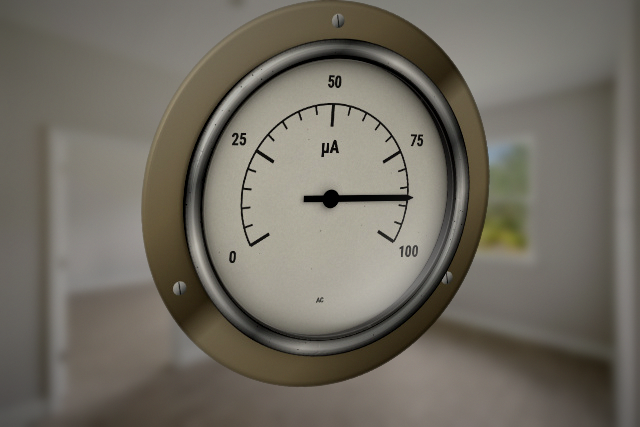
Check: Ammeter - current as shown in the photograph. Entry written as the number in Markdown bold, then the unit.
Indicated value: **87.5** µA
